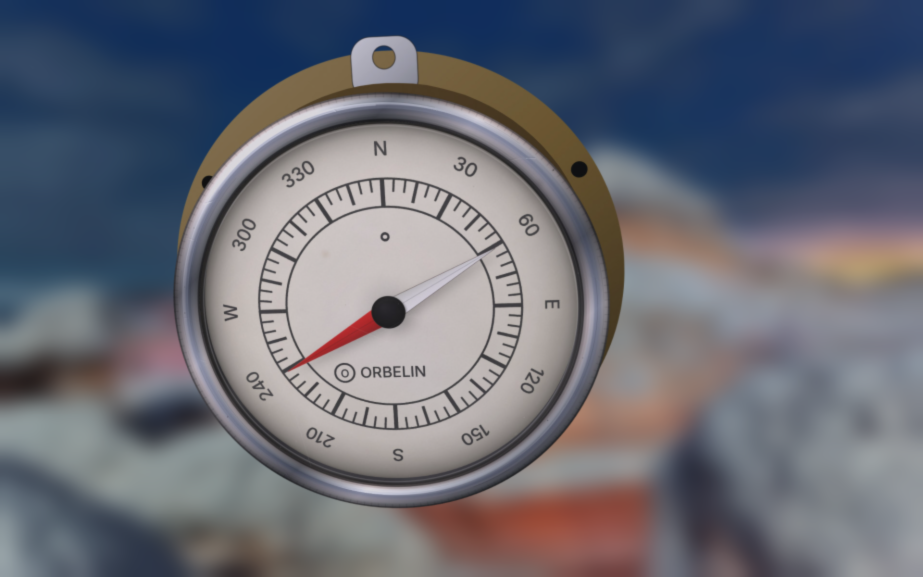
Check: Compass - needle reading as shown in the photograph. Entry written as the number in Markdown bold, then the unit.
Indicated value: **240** °
